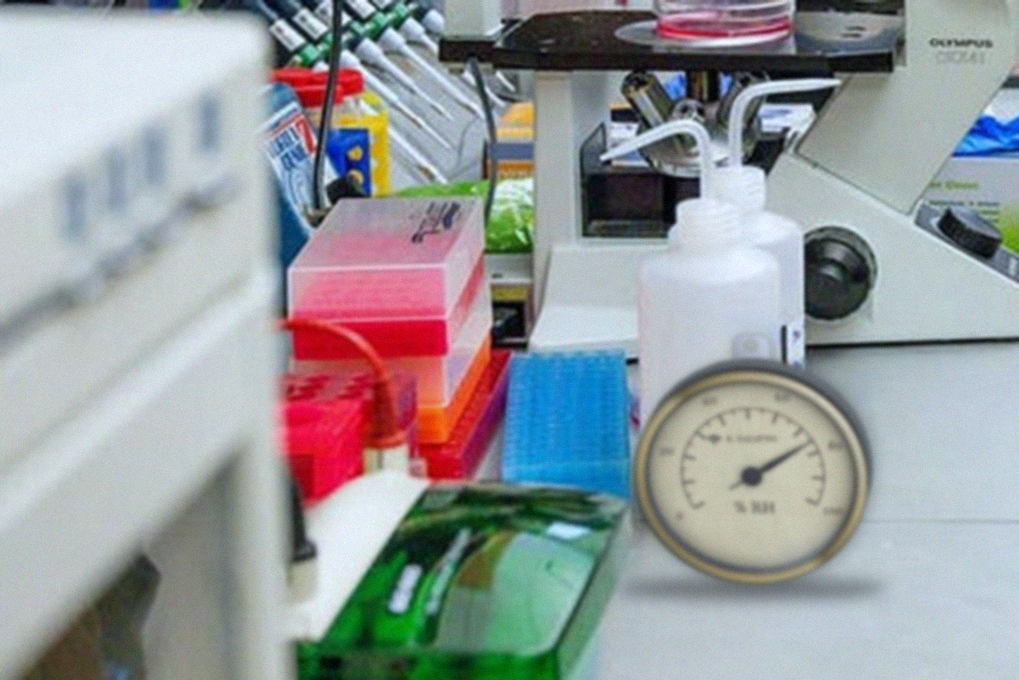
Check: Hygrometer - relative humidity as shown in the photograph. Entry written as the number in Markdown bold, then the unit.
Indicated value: **75** %
